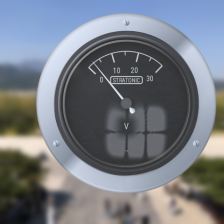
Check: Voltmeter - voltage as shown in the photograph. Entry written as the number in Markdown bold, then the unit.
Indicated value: **2.5** V
